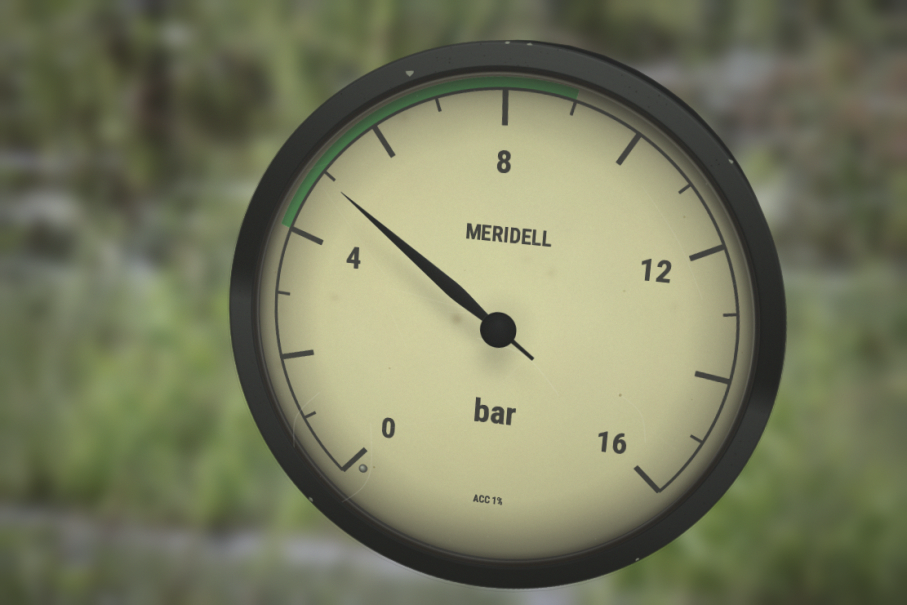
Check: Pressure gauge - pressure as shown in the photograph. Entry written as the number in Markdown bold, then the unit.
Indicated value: **5** bar
